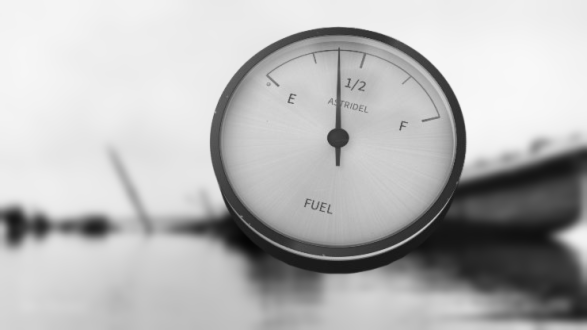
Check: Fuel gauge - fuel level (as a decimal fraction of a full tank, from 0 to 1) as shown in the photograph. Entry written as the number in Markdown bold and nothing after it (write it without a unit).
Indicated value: **0.375**
